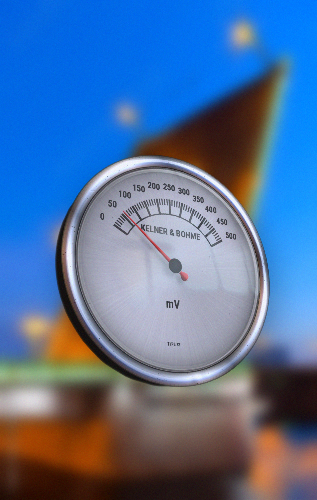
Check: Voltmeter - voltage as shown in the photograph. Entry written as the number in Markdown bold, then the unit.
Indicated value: **50** mV
